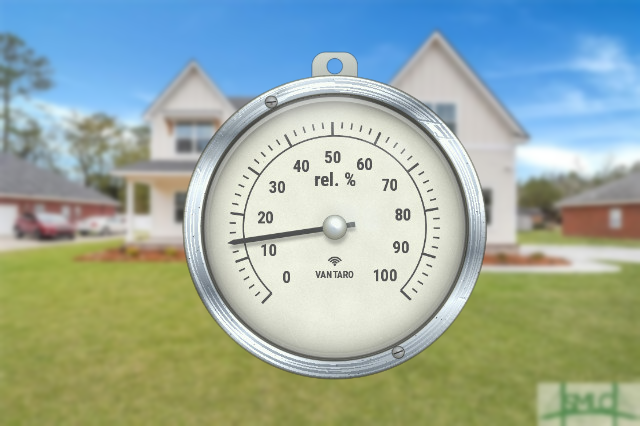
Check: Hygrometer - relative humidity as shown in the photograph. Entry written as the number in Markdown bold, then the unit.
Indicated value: **14** %
